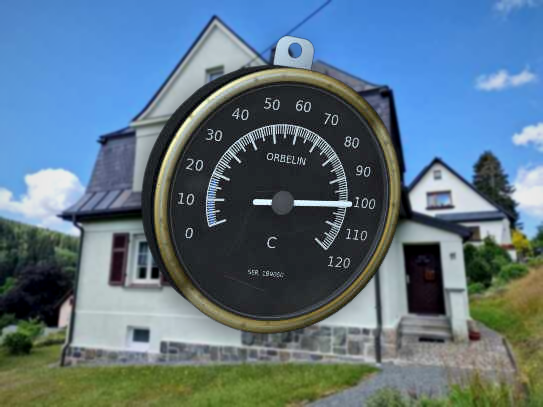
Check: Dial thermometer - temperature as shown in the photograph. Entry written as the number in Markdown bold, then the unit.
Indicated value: **100** °C
